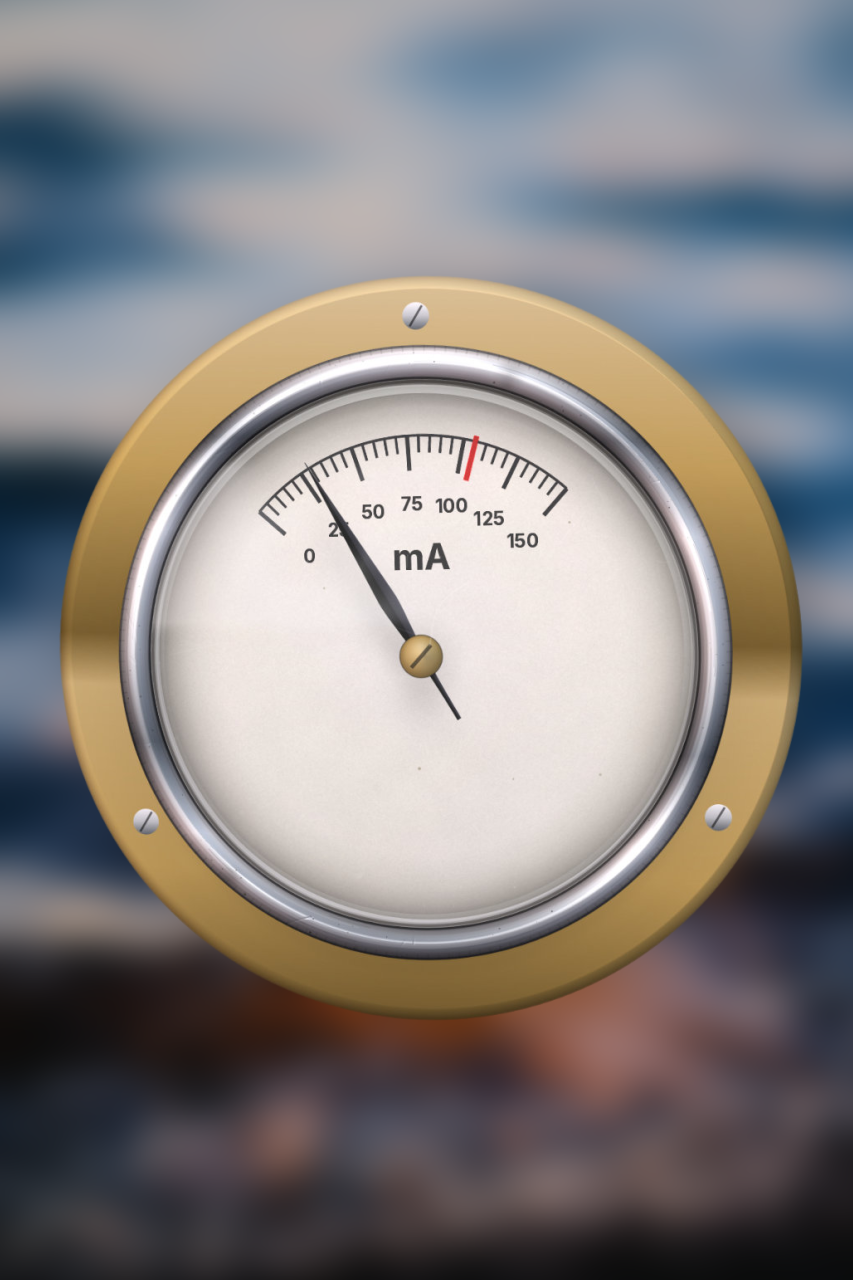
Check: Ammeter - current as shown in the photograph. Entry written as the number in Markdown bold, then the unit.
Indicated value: **30** mA
